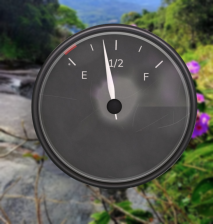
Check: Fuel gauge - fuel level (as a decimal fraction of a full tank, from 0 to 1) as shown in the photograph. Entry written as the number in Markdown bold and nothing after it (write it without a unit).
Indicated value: **0.375**
